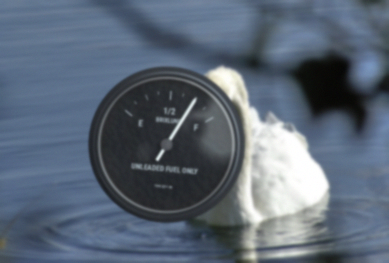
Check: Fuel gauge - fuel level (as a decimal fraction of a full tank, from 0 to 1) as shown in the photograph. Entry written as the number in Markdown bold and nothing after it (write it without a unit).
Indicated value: **0.75**
